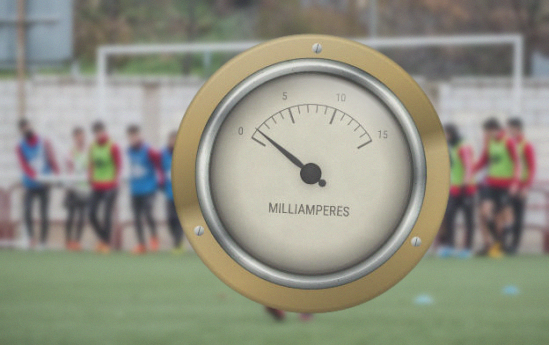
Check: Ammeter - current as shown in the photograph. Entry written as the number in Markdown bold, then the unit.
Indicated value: **1** mA
